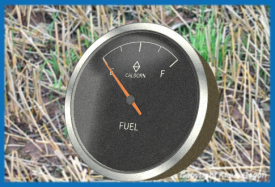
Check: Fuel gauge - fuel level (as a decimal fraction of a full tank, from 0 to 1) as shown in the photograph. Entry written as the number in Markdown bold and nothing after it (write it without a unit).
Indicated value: **0**
